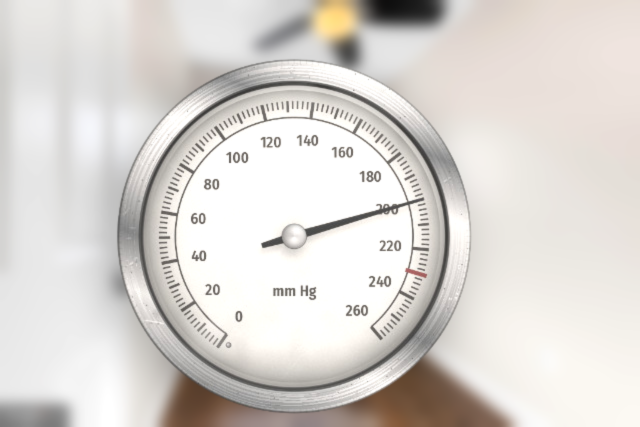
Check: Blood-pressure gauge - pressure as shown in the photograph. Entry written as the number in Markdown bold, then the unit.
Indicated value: **200** mmHg
